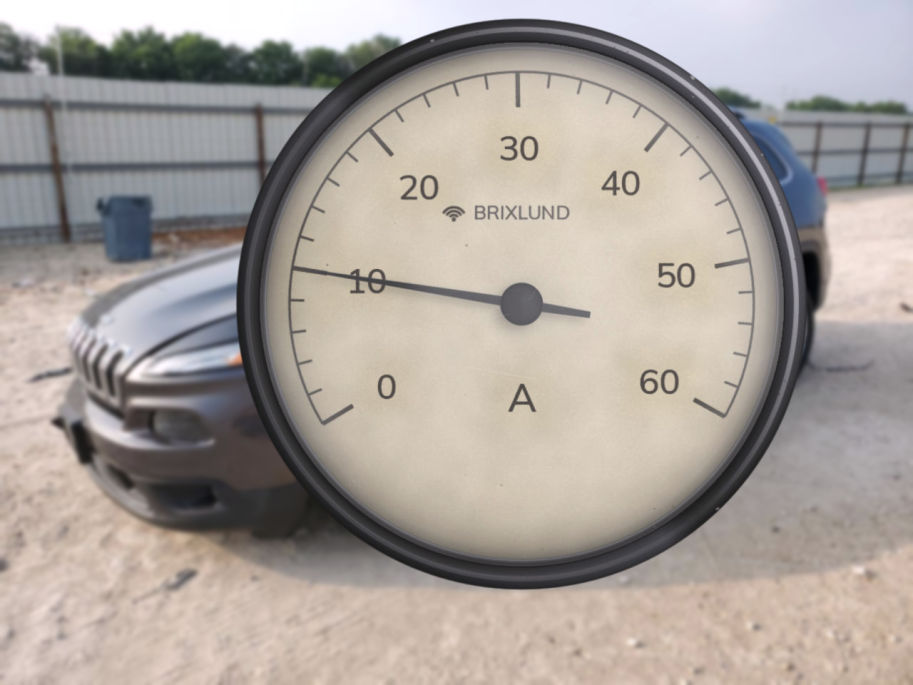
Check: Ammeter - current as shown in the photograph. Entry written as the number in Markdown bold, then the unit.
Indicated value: **10** A
